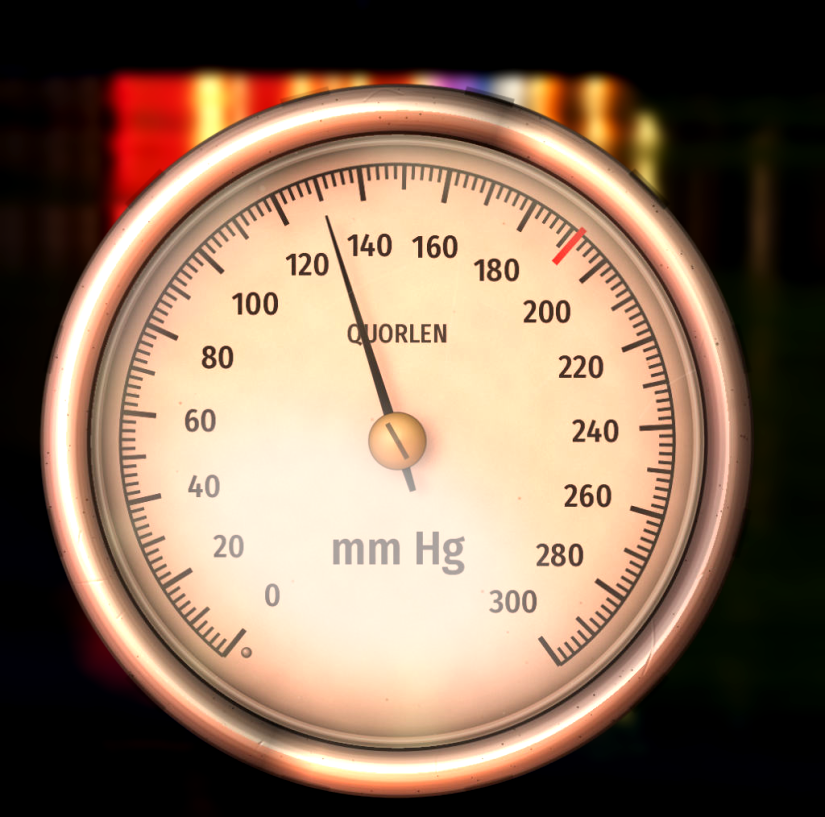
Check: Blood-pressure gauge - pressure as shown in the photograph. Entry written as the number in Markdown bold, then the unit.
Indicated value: **130** mmHg
